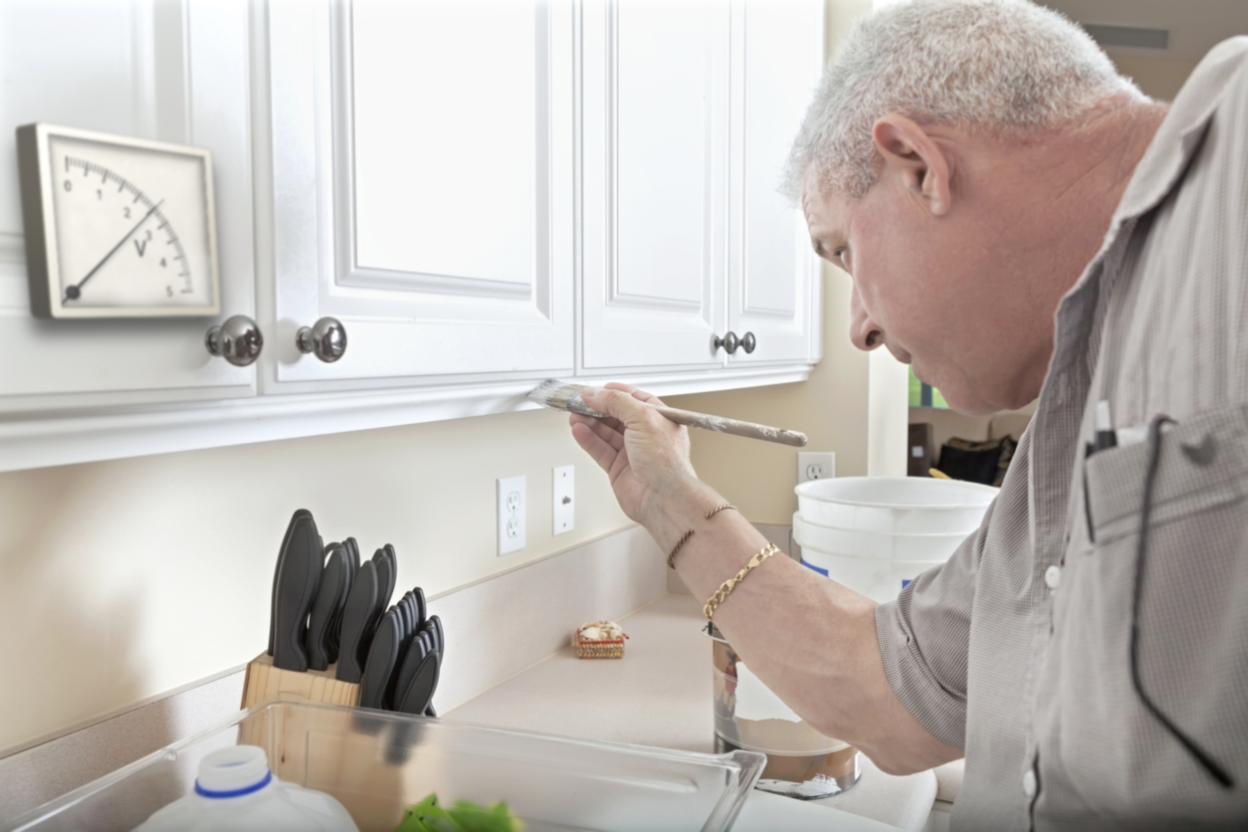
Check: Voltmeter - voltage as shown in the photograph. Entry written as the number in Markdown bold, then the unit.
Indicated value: **2.5** V
